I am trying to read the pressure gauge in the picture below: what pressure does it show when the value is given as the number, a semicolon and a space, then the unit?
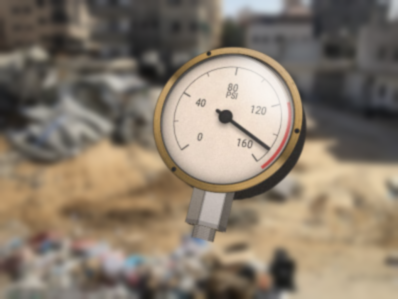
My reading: 150; psi
